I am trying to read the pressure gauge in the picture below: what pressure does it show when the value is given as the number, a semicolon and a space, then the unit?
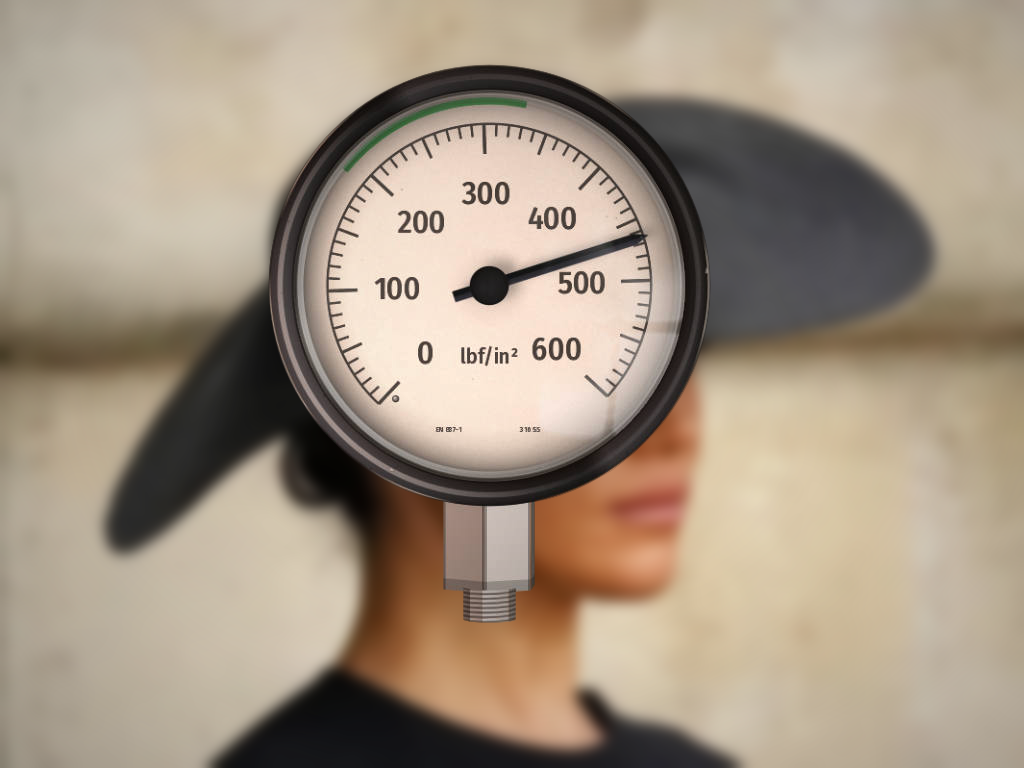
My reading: 465; psi
